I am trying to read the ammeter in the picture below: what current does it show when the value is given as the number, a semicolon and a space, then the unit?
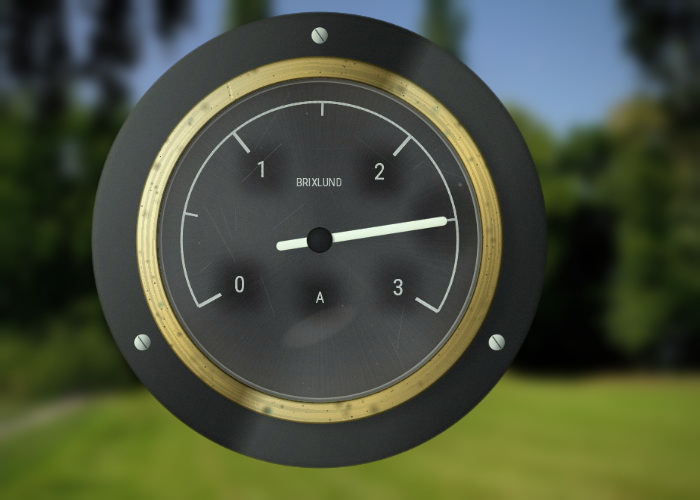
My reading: 2.5; A
